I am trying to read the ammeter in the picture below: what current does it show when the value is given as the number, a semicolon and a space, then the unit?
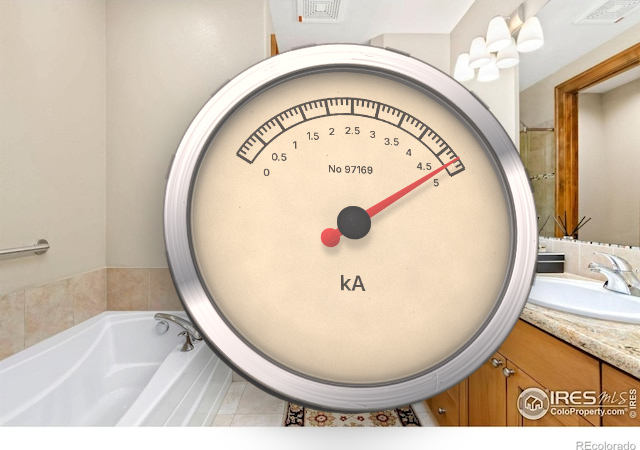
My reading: 4.8; kA
